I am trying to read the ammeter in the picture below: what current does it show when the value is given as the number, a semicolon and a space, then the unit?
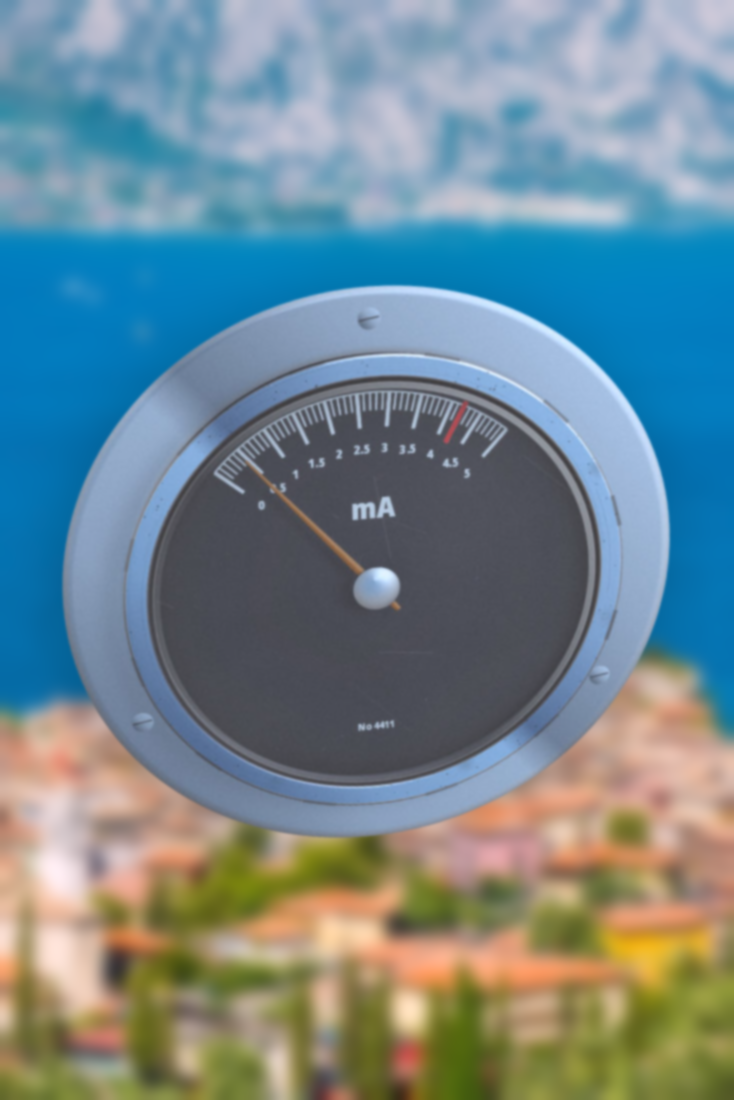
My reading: 0.5; mA
